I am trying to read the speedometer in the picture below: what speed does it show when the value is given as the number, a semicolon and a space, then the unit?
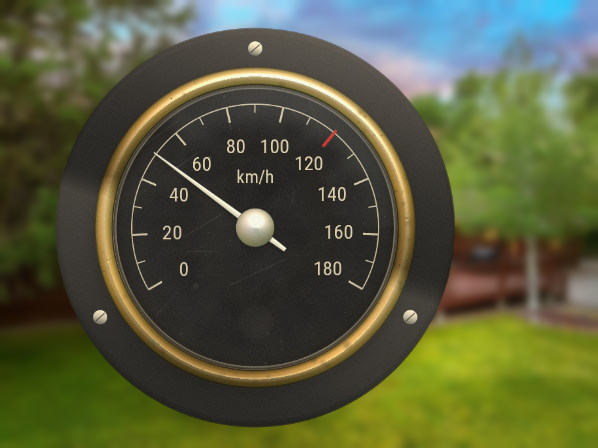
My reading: 50; km/h
